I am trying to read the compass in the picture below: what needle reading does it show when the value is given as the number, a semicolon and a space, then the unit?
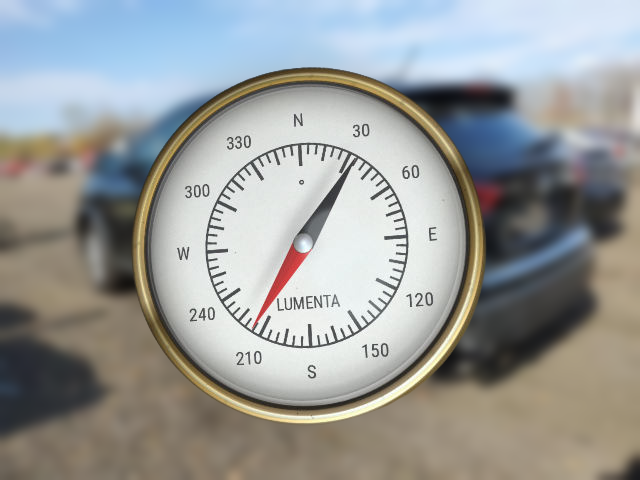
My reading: 215; °
